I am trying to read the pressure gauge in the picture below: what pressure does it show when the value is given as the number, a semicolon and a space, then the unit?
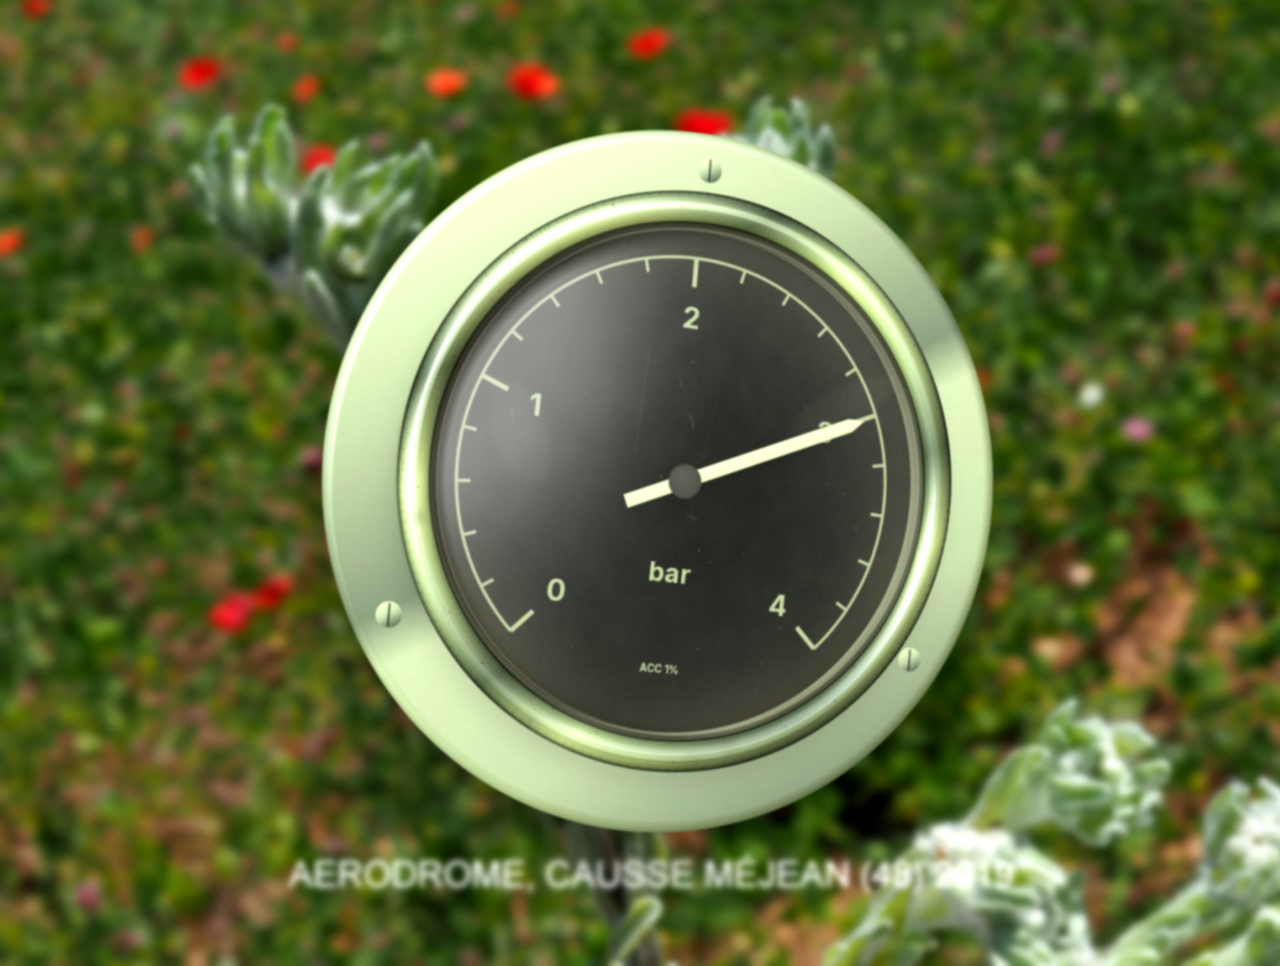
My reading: 3; bar
